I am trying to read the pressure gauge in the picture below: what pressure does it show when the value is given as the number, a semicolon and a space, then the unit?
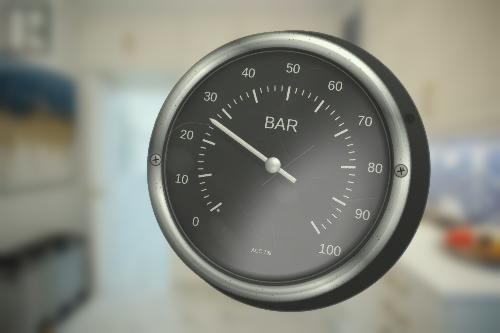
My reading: 26; bar
